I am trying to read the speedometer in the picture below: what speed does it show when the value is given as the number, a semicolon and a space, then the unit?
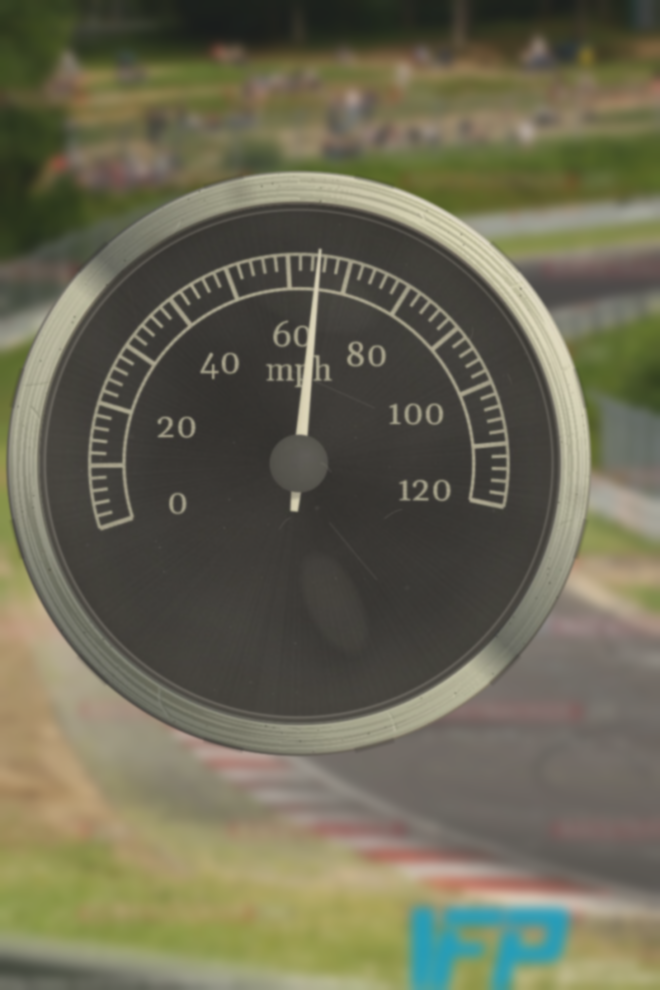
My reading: 65; mph
